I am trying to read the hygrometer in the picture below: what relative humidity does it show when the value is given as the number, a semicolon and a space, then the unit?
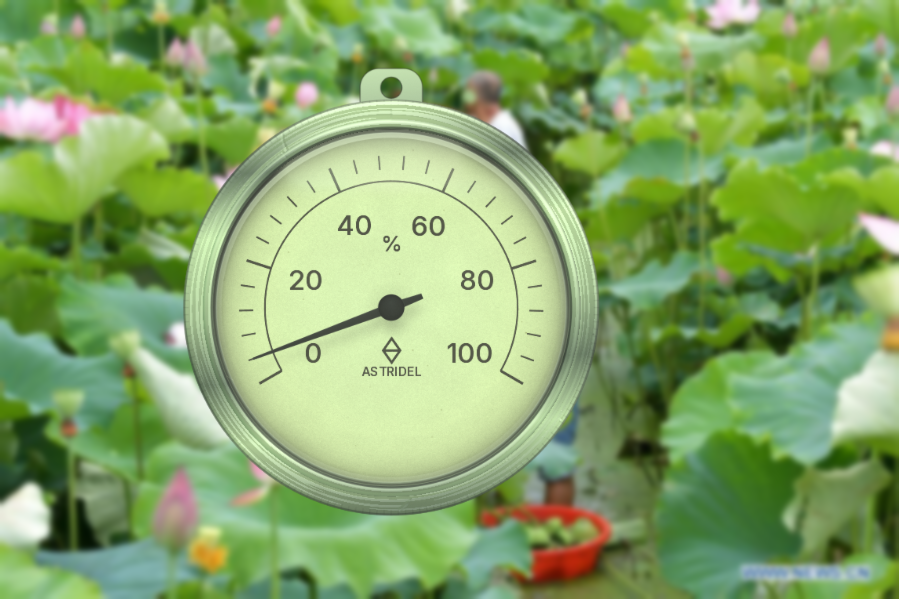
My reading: 4; %
